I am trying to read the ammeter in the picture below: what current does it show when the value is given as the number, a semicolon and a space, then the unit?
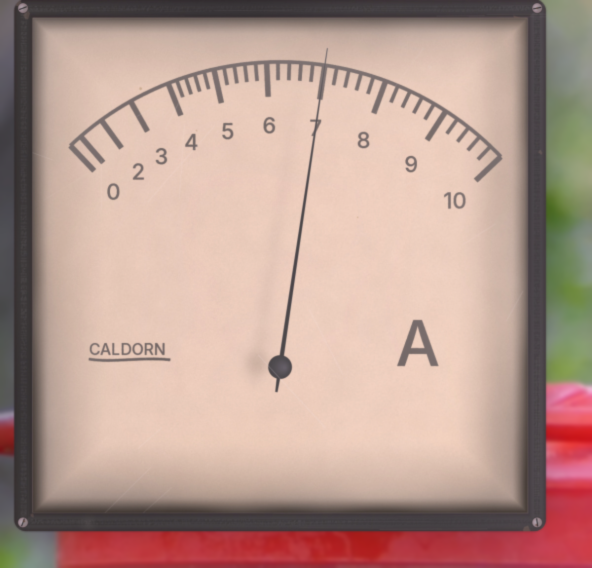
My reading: 7; A
